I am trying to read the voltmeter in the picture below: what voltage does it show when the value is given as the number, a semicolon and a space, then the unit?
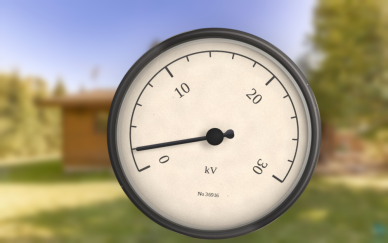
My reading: 2; kV
